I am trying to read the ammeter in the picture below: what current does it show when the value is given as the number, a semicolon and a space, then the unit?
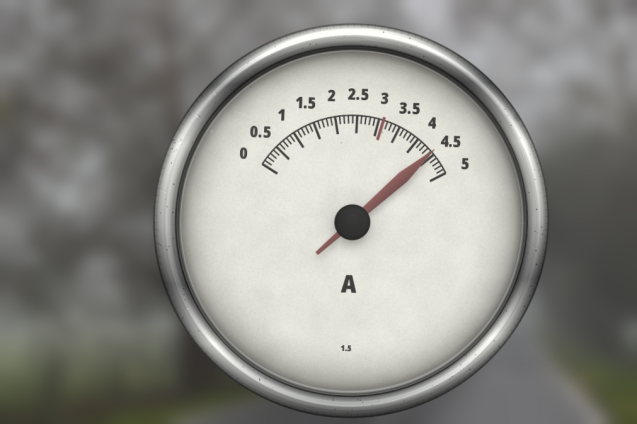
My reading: 4.4; A
